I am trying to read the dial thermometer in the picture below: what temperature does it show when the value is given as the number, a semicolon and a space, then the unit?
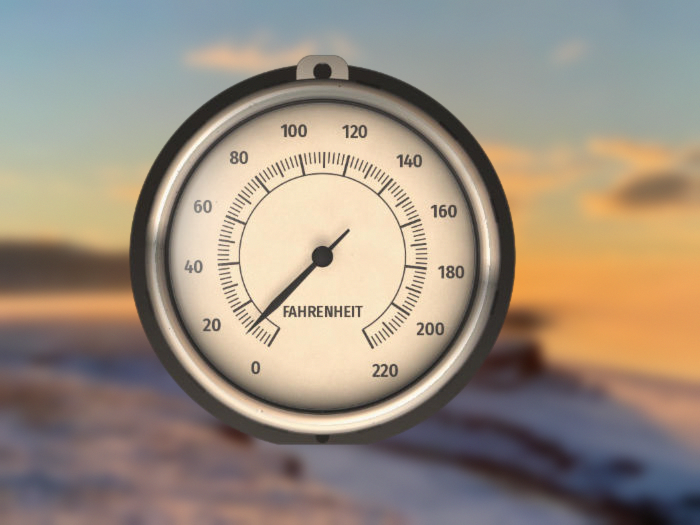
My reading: 10; °F
